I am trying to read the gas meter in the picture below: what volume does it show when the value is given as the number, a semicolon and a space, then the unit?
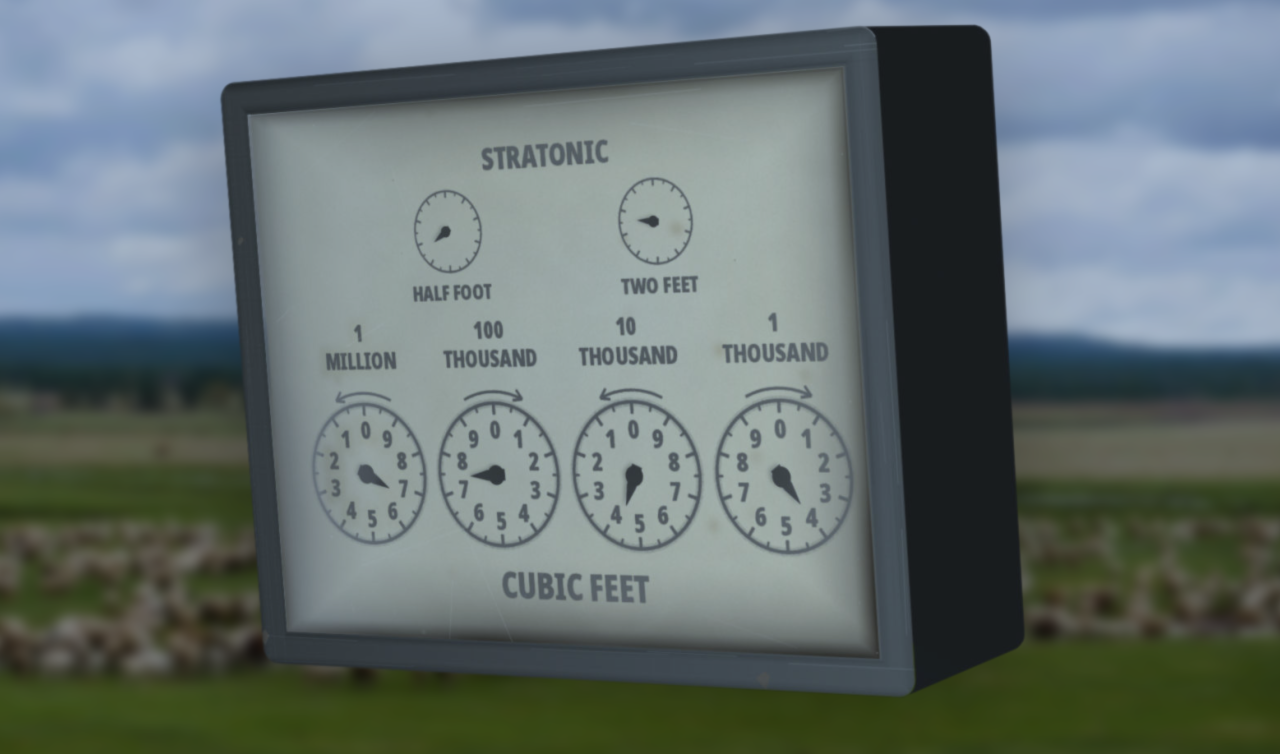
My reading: 674400; ft³
